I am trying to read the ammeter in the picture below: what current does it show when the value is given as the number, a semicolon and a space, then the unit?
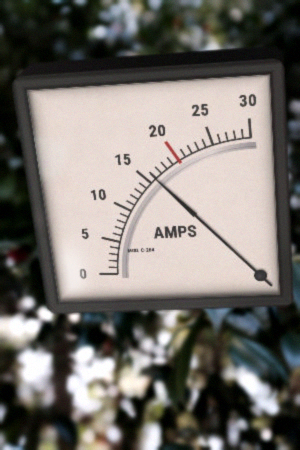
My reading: 16; A
